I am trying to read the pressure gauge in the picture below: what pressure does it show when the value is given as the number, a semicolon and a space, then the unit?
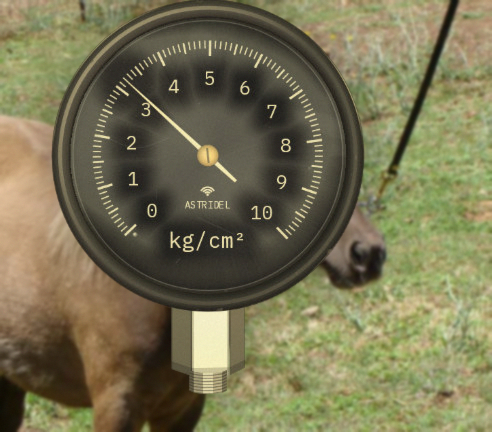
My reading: 3.2; kg/cm²
